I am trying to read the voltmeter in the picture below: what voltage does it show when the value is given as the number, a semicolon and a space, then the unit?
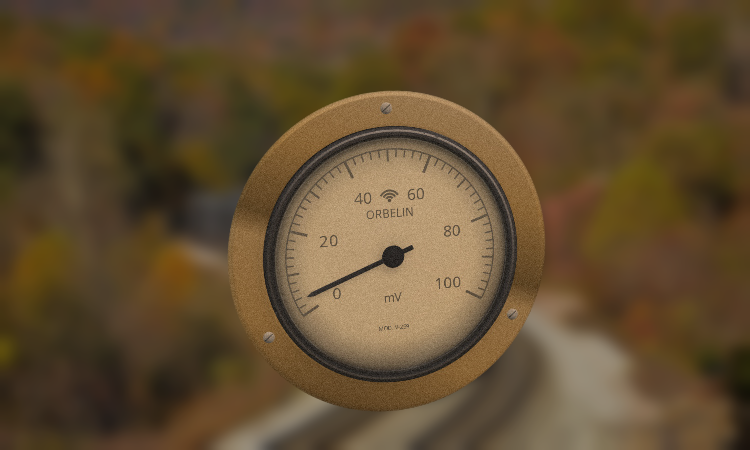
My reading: 4; mV
